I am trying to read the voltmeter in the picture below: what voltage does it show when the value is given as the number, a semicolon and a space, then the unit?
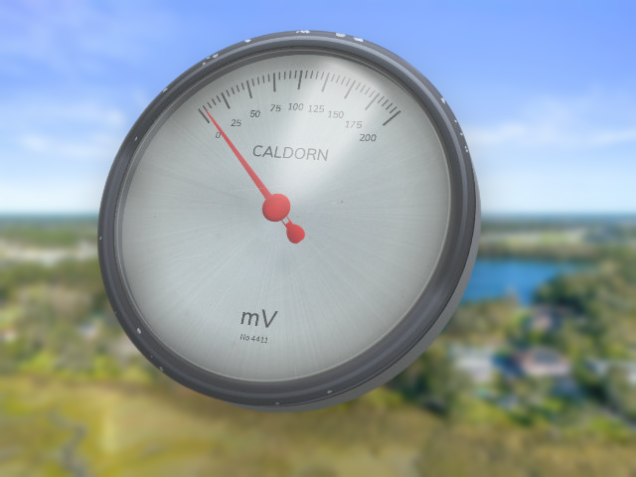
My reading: 5; mV
